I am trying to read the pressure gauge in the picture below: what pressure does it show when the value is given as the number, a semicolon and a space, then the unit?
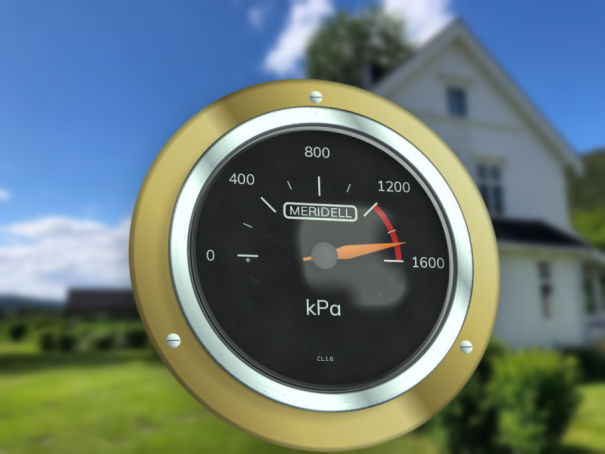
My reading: 1500; kPa
